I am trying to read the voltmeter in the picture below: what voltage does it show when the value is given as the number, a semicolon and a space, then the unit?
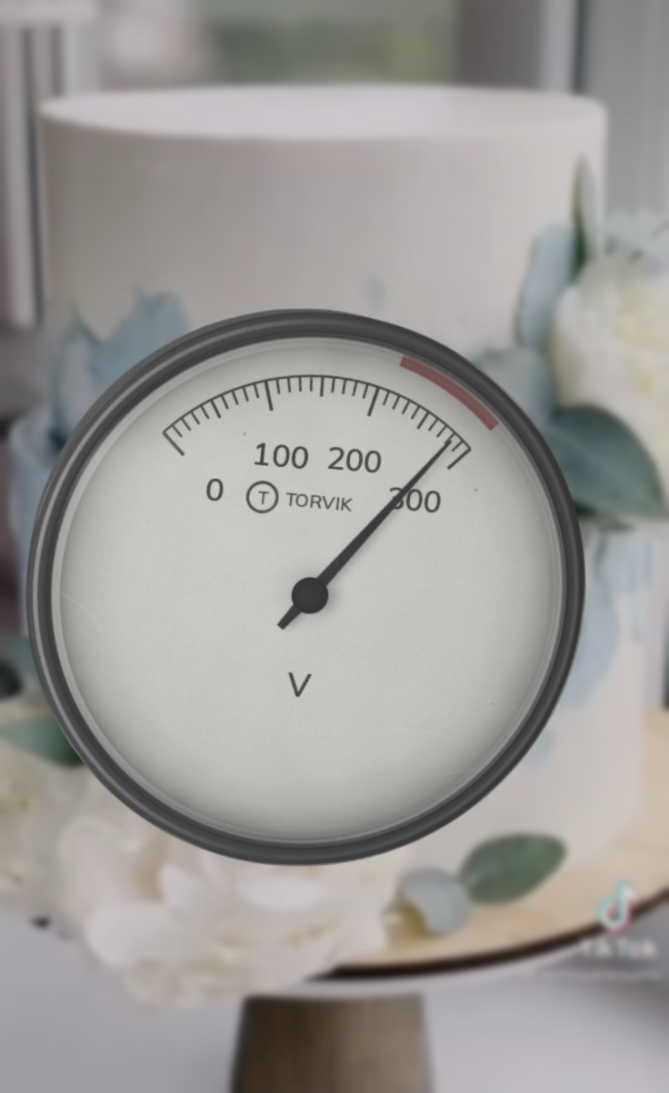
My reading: 280; V
